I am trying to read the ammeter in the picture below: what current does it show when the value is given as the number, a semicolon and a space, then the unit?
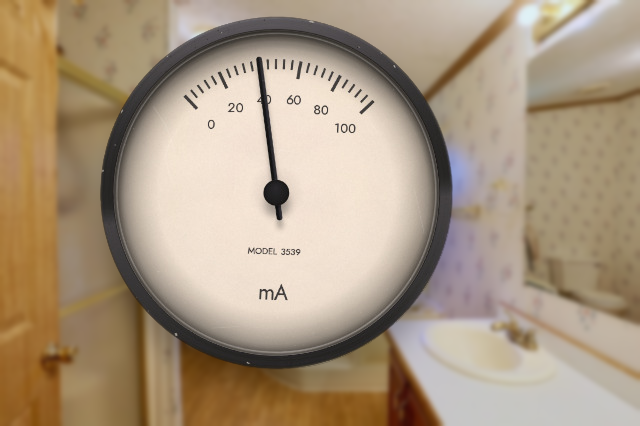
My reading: 40; mA
